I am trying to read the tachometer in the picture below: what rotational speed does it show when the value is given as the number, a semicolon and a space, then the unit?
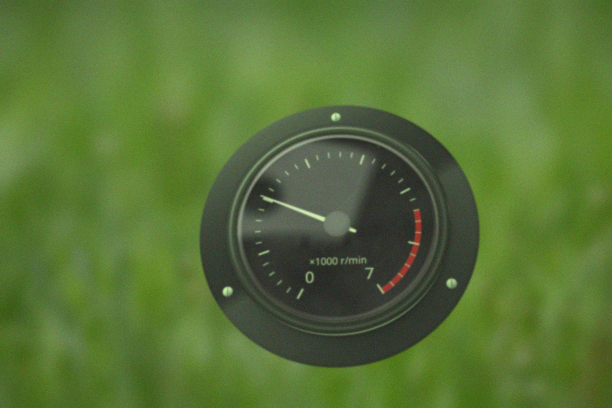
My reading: 2000; rpm
